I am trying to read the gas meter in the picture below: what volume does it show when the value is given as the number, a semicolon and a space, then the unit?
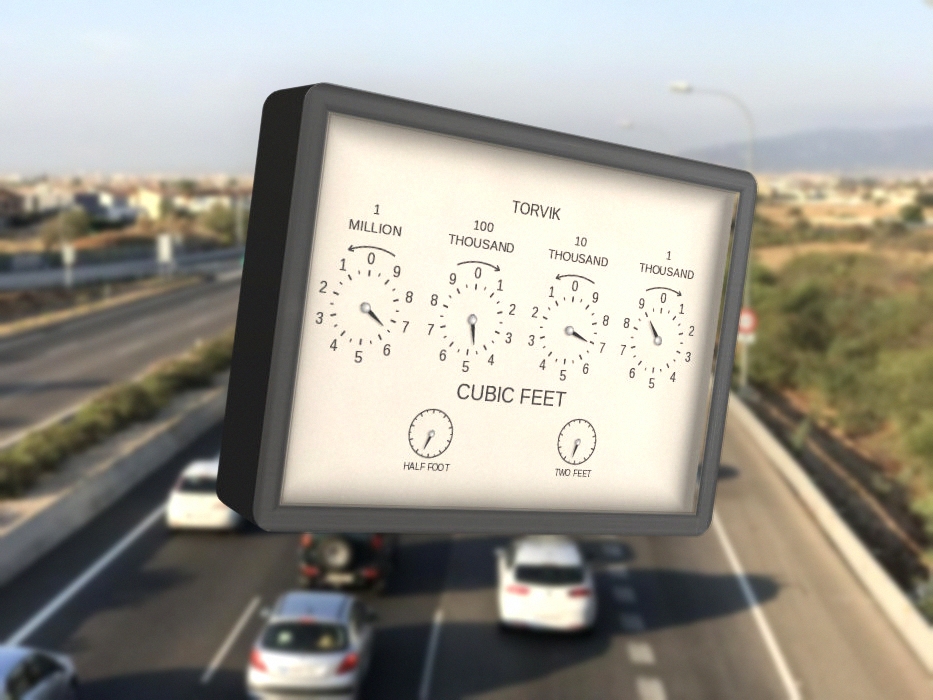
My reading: 646900; ft³
